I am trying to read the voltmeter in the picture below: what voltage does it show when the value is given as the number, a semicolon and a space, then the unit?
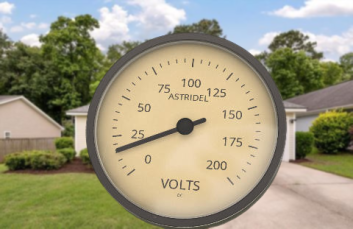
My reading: 15; V
